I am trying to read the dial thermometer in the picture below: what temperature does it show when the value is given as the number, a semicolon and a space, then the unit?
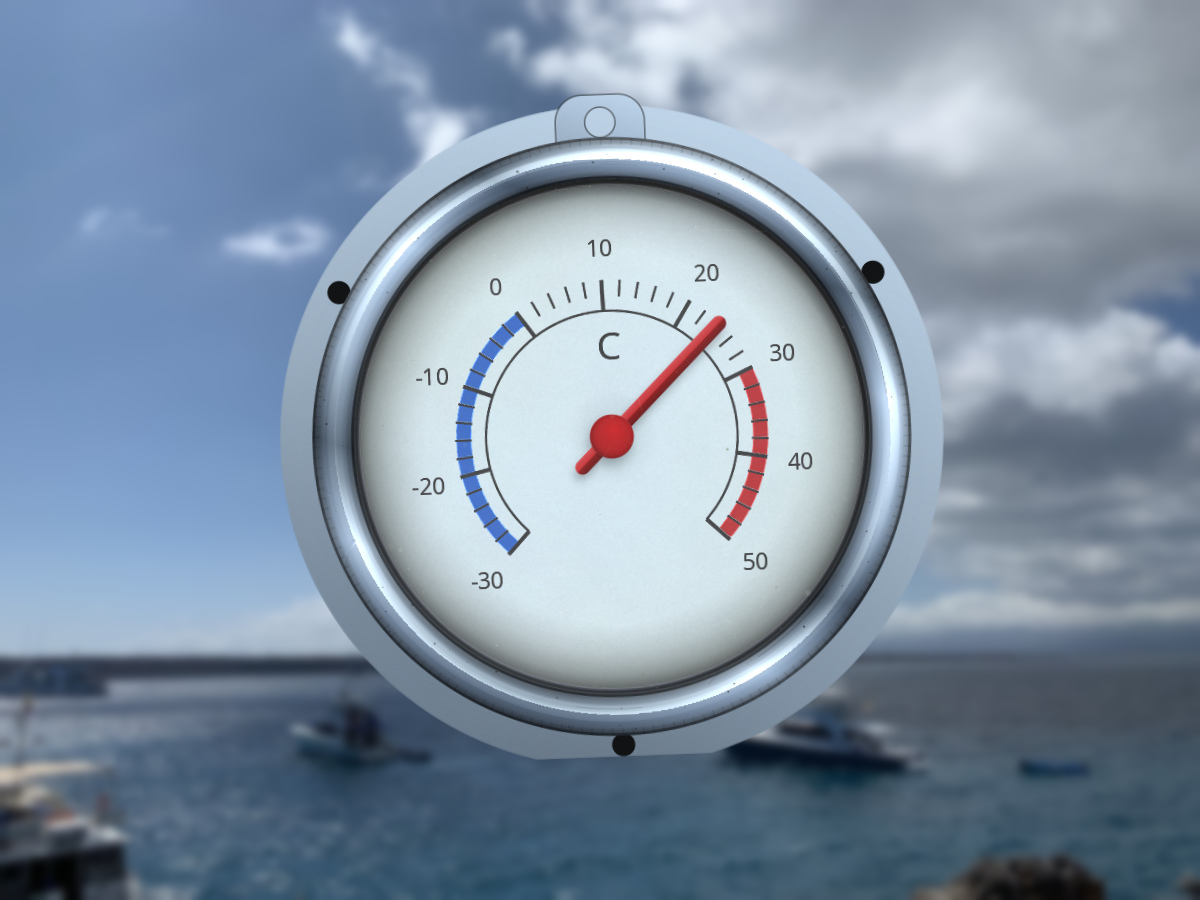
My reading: 24; °C
